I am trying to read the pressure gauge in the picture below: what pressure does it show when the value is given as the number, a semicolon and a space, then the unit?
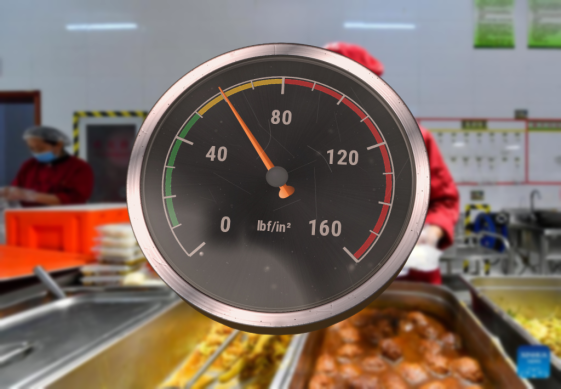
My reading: 60; psi
